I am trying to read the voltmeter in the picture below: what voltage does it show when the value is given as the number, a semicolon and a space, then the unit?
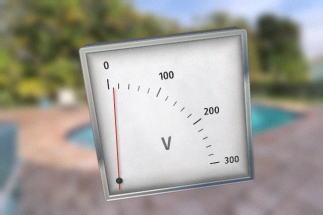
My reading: 10; V
